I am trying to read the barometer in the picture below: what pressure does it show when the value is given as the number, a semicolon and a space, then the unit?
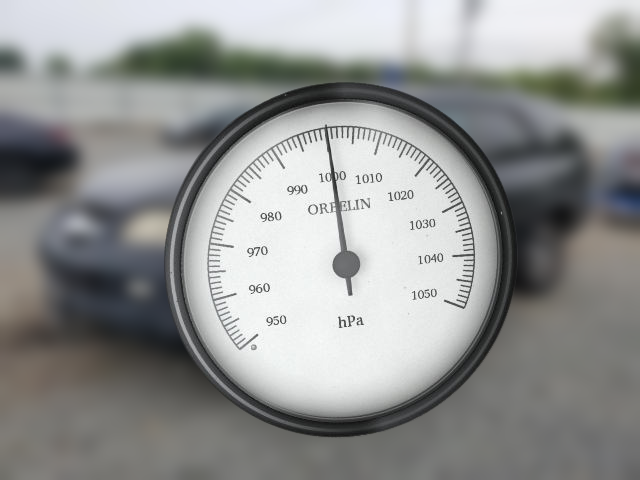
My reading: 1000; hPa
